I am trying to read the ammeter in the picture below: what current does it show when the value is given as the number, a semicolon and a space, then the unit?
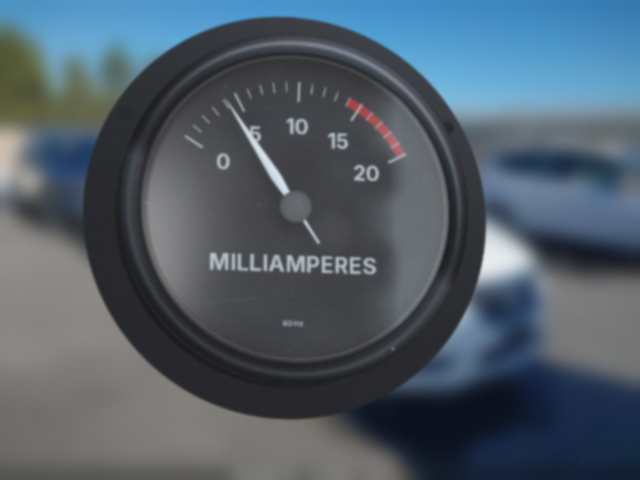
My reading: 4; mA
